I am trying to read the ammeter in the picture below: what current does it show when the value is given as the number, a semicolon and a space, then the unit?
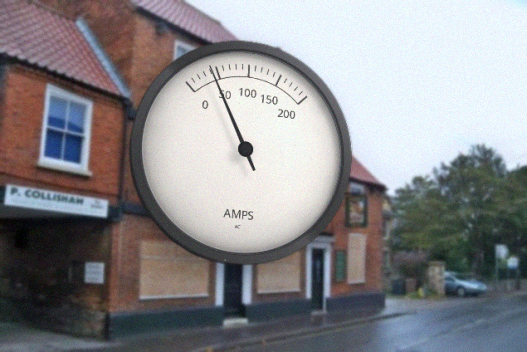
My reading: 40; A
